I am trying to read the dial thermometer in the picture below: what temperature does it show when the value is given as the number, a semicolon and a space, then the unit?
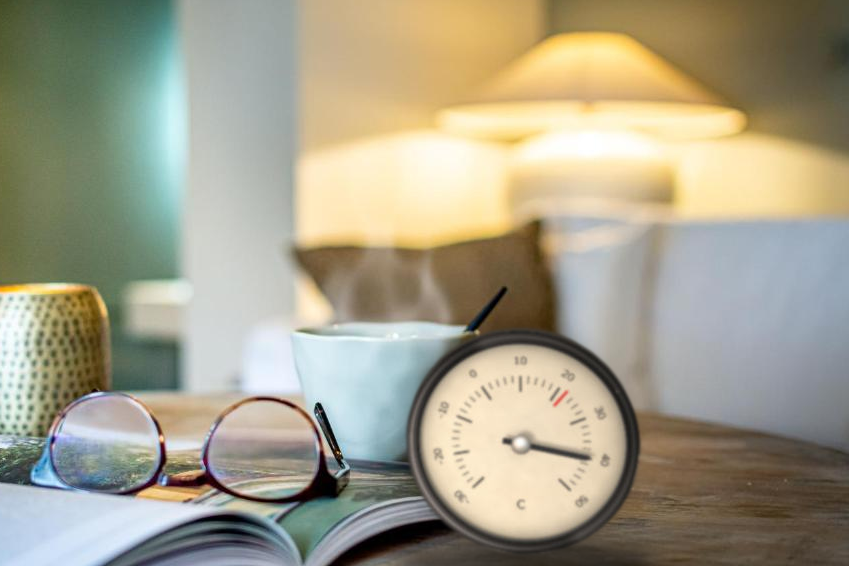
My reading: 40; °C
